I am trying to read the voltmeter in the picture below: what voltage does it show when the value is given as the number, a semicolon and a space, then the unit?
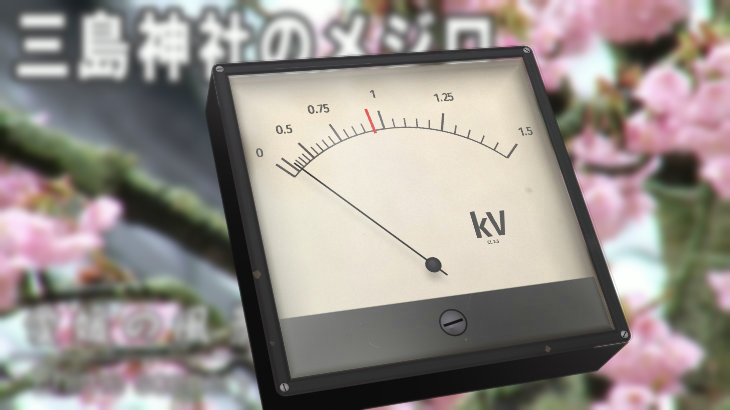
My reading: 0.25; kV
